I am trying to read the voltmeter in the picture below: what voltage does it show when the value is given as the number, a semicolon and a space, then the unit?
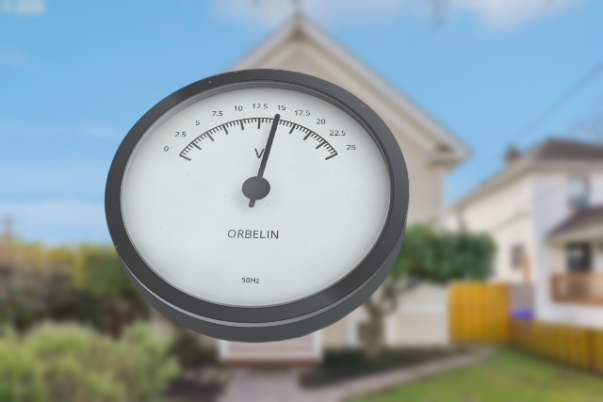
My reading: 15; V
